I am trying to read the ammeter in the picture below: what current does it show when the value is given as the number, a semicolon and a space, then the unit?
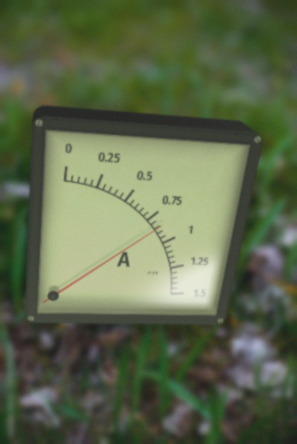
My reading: 0.85; A
